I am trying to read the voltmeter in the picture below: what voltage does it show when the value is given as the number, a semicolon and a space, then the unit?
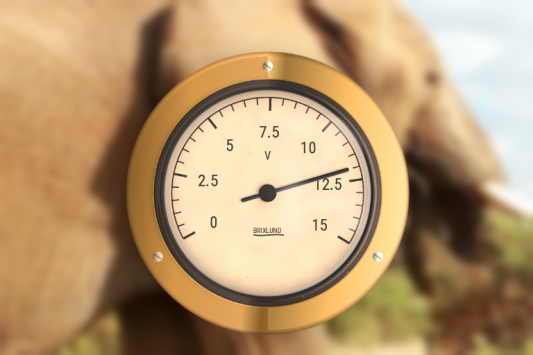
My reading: 12; V
